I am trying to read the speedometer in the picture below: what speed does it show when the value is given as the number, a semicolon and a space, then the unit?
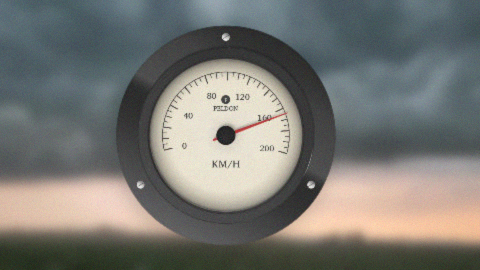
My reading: 165; km/h
